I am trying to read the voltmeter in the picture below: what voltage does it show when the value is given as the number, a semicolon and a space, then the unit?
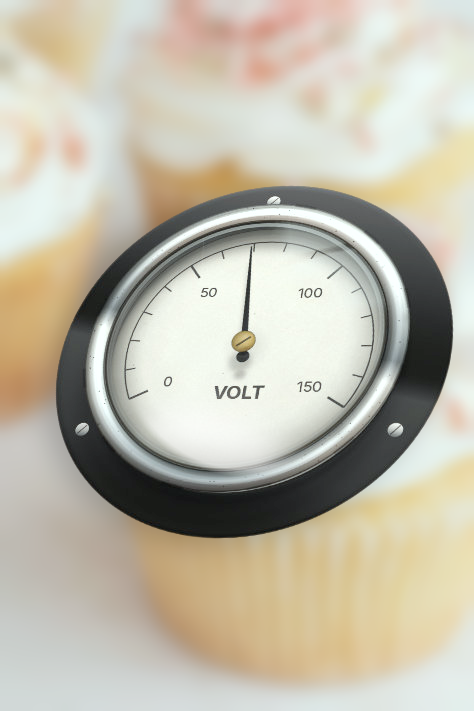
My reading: 70; V
